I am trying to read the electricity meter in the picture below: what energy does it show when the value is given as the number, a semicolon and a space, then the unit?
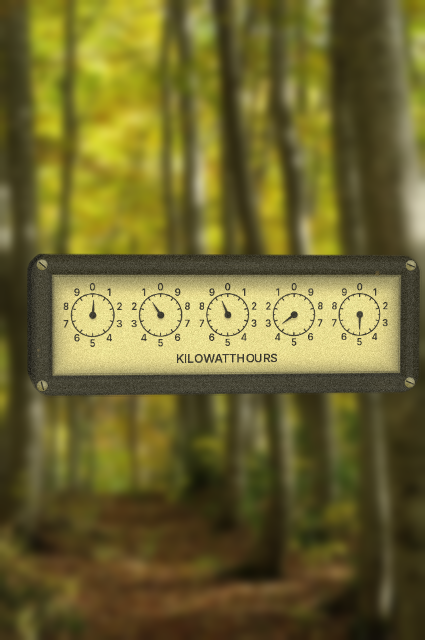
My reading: 935; kWh
